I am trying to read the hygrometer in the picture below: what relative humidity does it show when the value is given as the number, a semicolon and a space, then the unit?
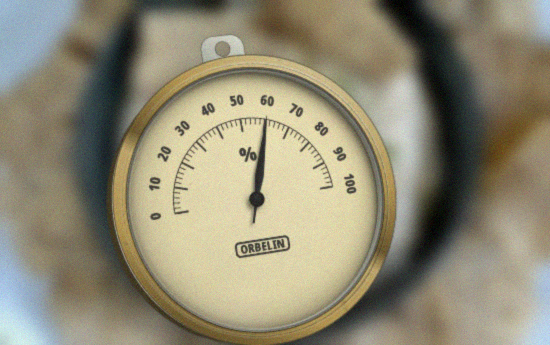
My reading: 60; %
